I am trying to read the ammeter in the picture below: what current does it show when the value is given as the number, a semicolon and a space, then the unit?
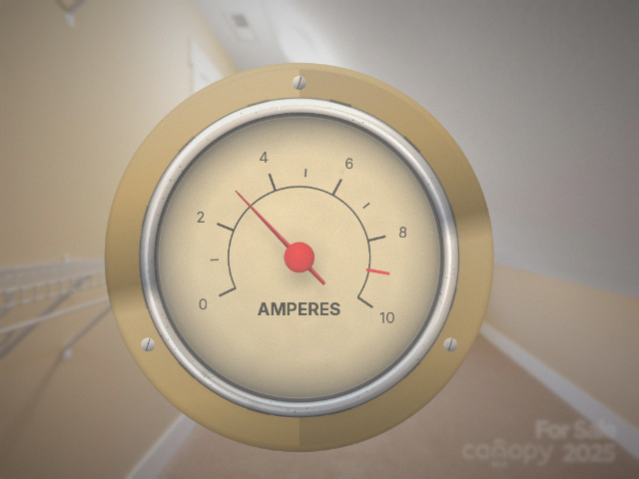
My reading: 3; A
